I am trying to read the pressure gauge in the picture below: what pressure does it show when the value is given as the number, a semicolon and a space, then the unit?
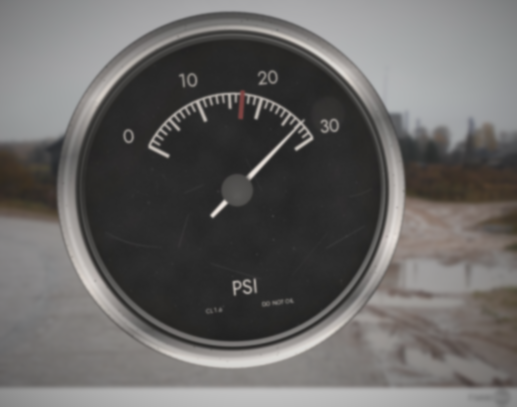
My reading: 27; psi
